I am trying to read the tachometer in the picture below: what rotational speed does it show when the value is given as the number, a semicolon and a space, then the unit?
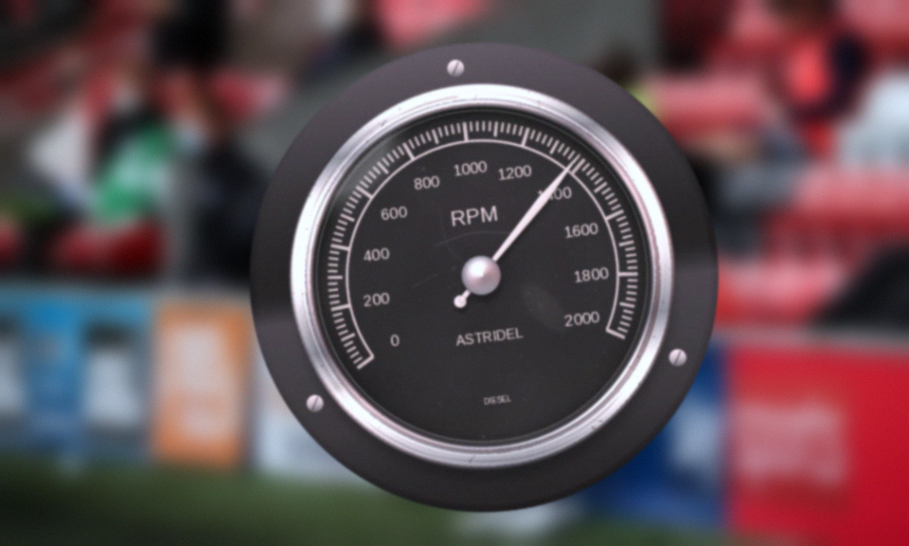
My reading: 1380; rpm
